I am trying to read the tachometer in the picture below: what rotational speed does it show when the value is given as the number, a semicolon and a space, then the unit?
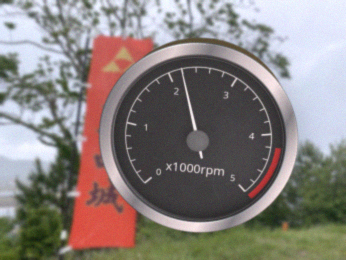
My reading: 2200; rpm
